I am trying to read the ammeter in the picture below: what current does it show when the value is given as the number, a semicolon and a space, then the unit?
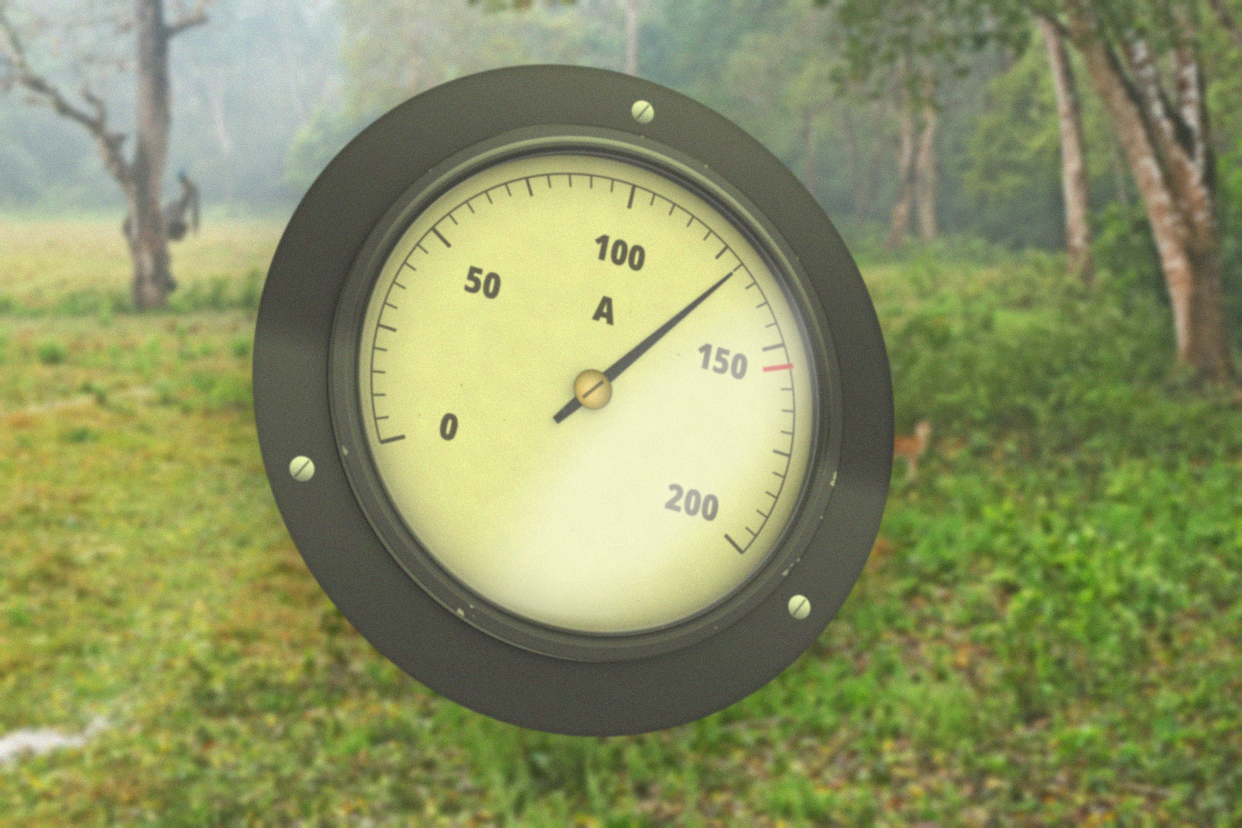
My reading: 130; A
